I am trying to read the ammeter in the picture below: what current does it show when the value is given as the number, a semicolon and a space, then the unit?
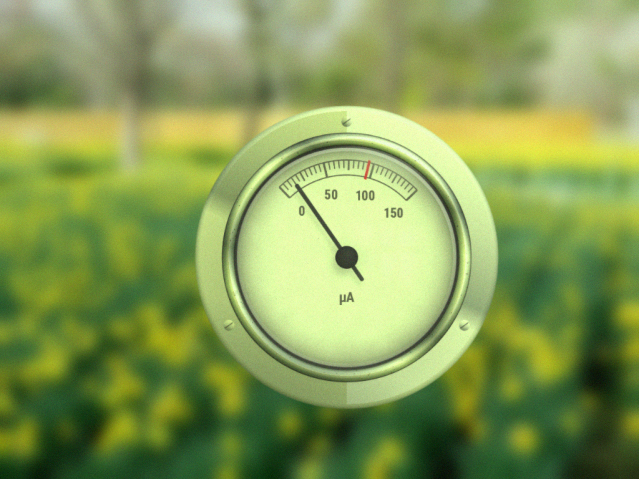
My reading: 15; µA
